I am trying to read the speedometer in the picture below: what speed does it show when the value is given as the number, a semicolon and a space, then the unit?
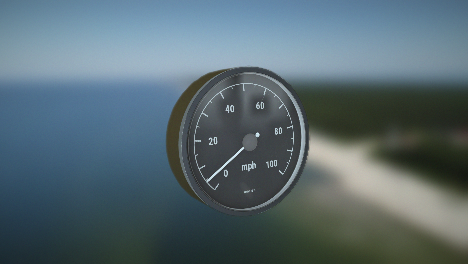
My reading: 5; mph
